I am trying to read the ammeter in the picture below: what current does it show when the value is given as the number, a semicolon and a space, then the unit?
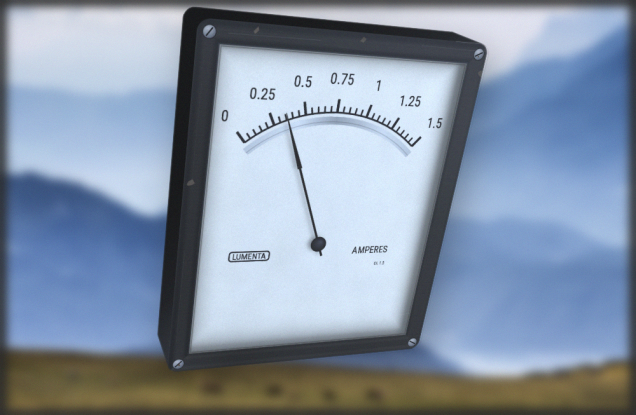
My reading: 0.35; A
